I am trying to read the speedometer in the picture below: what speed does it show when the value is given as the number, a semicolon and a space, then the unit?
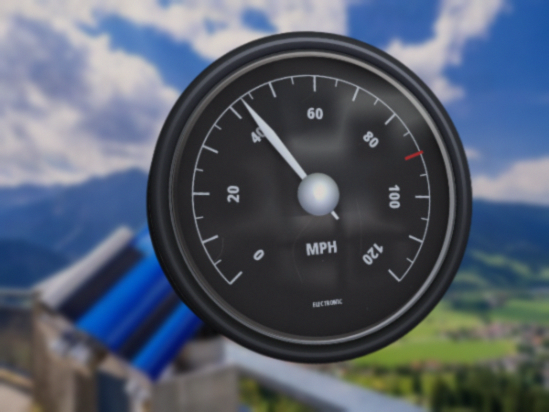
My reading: 42.5; mph
